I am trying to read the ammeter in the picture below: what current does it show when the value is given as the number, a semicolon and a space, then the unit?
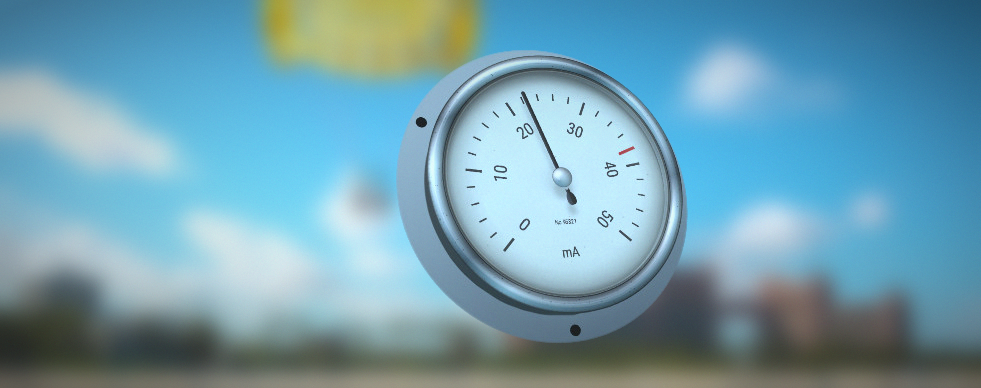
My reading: 22; mA
